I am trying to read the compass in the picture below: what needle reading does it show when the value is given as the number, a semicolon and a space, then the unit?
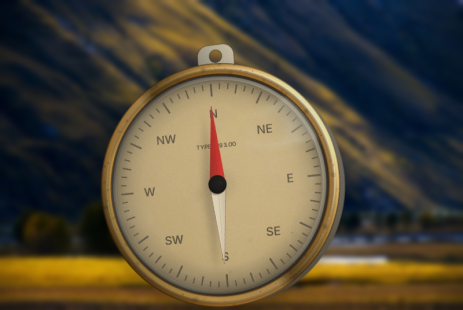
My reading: 0; °
